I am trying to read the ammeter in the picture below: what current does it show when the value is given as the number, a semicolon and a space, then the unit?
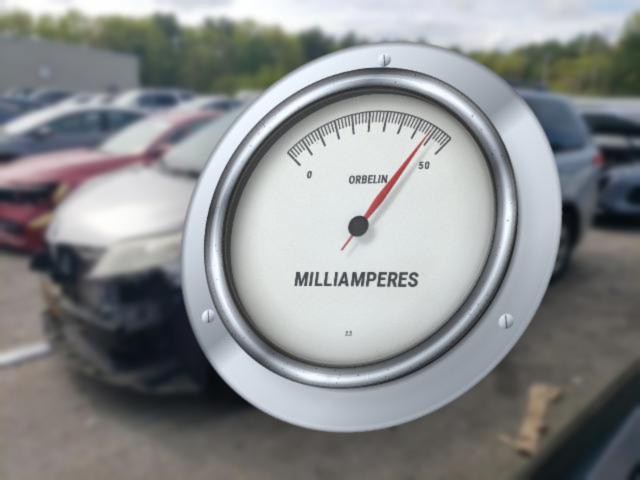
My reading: 45; mA
